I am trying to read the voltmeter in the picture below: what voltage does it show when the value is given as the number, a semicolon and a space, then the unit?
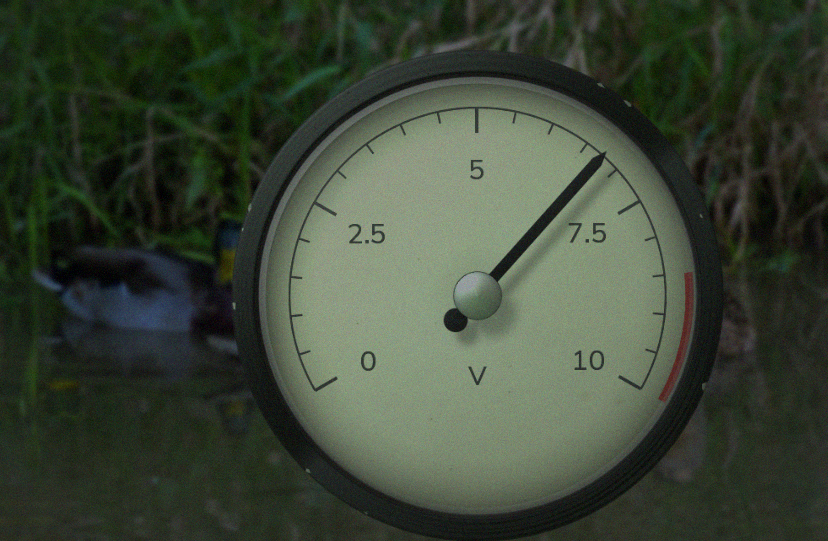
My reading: 6.75; V
